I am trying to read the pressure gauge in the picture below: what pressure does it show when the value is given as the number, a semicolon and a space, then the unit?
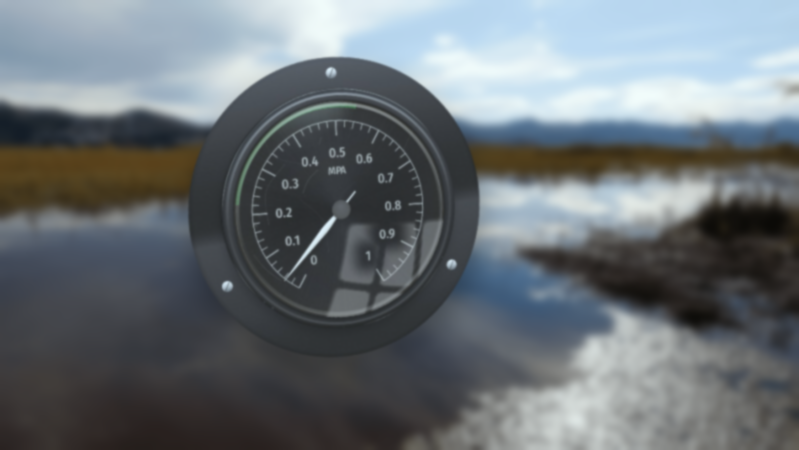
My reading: 0.04; MPa
